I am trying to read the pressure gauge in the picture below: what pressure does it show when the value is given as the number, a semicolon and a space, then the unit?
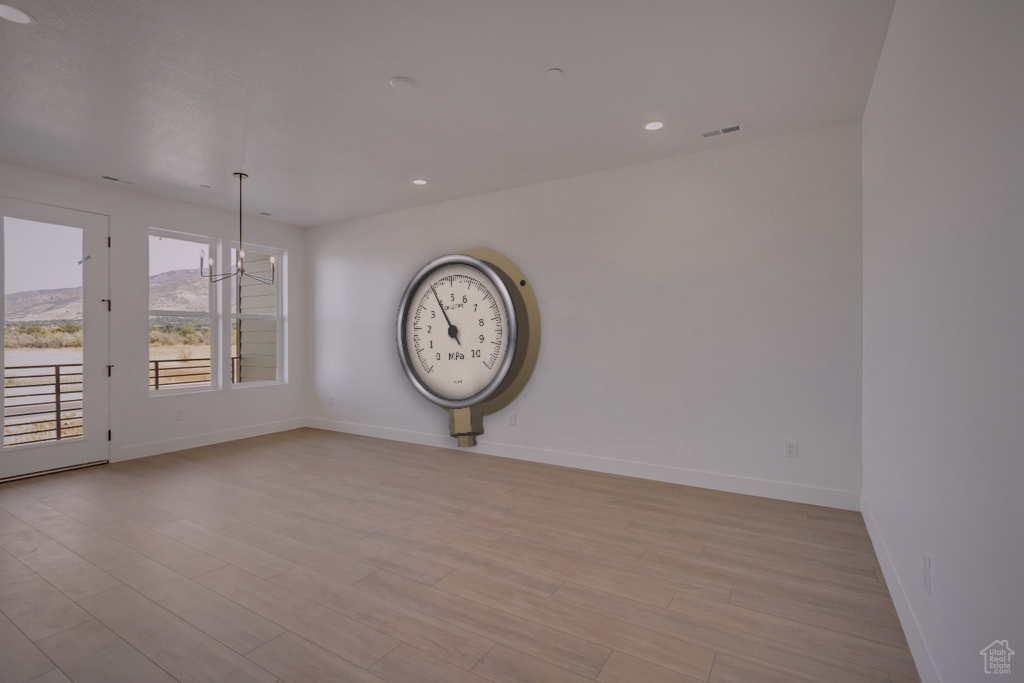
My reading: 4; MPa
